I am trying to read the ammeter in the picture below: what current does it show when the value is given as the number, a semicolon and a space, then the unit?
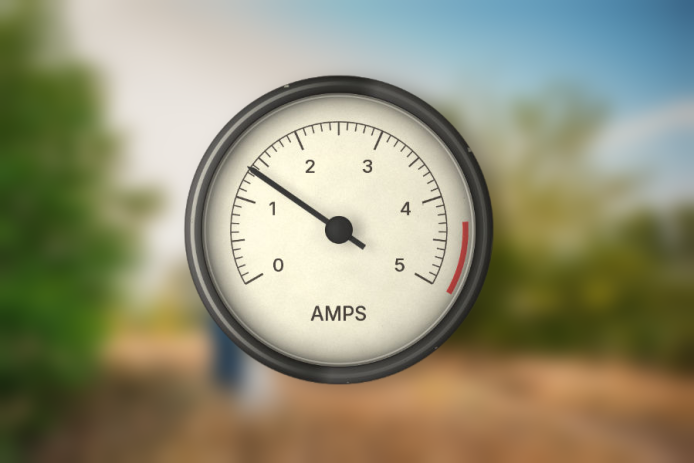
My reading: 1.35; A
